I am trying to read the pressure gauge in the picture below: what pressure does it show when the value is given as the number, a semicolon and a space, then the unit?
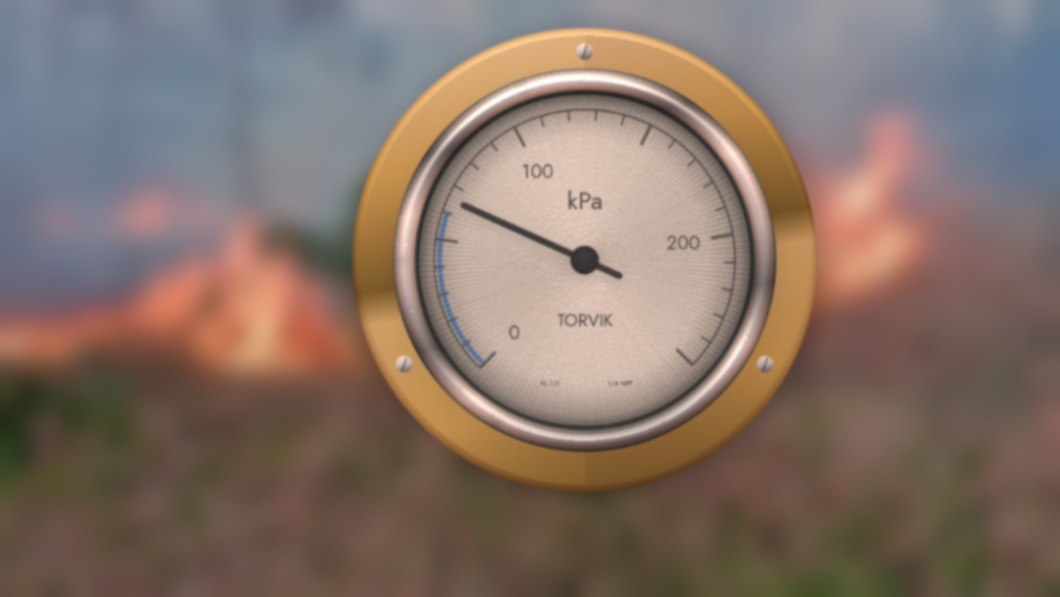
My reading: 65; kPa
